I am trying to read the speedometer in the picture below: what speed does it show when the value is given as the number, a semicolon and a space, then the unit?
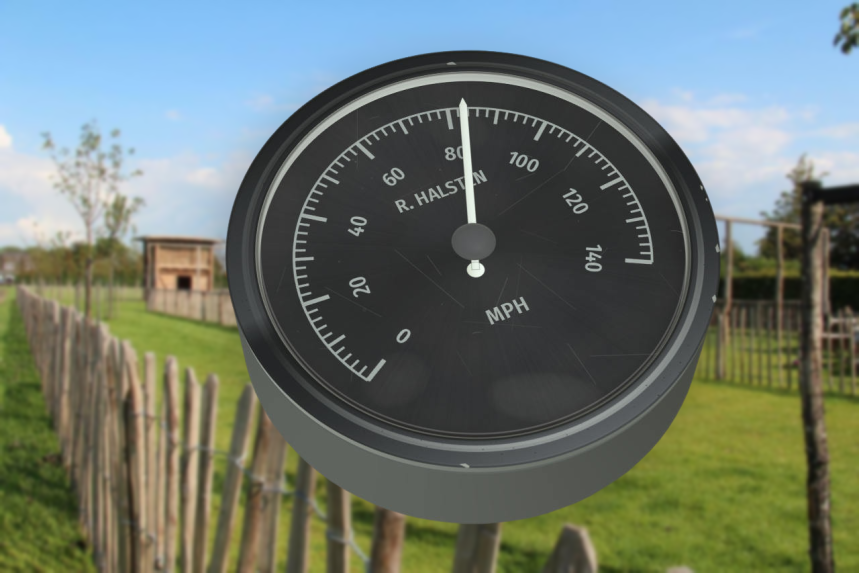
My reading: 83; mph
